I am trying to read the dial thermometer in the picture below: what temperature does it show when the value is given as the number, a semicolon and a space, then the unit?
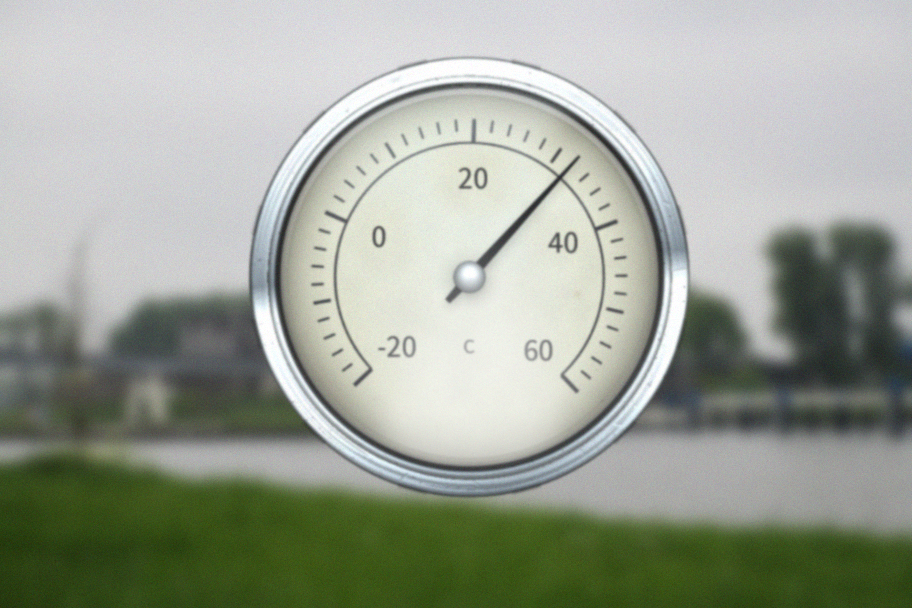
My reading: 32; °C
